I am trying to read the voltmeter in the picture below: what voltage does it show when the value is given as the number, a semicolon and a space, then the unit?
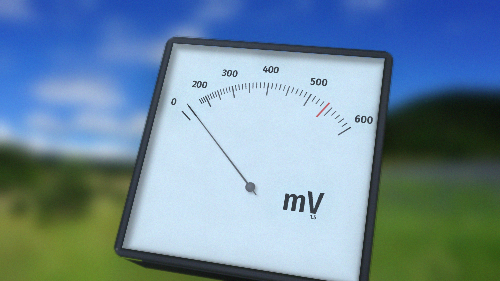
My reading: 100; mV
